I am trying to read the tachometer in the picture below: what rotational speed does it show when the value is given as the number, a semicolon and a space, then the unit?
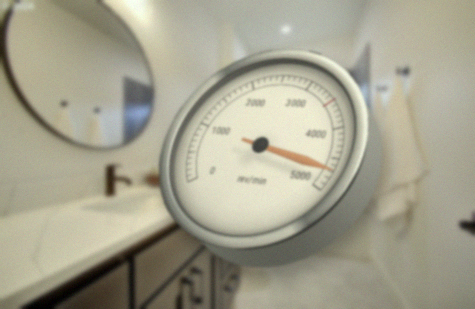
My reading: 4700; rpm
